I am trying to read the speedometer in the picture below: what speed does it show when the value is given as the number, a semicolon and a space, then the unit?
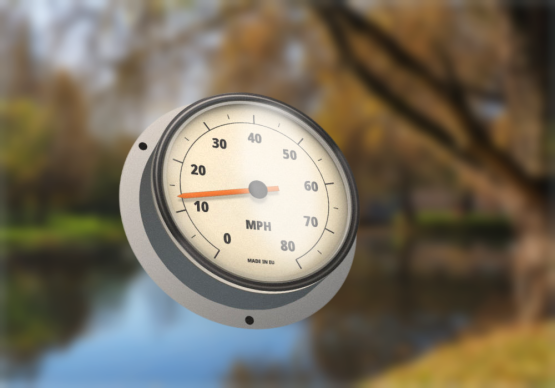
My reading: 12.5; mph
